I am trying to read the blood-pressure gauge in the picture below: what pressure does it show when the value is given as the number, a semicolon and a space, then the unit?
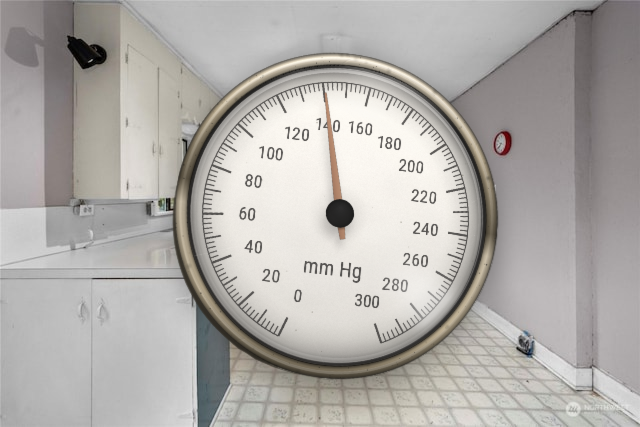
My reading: 140; mmHg
